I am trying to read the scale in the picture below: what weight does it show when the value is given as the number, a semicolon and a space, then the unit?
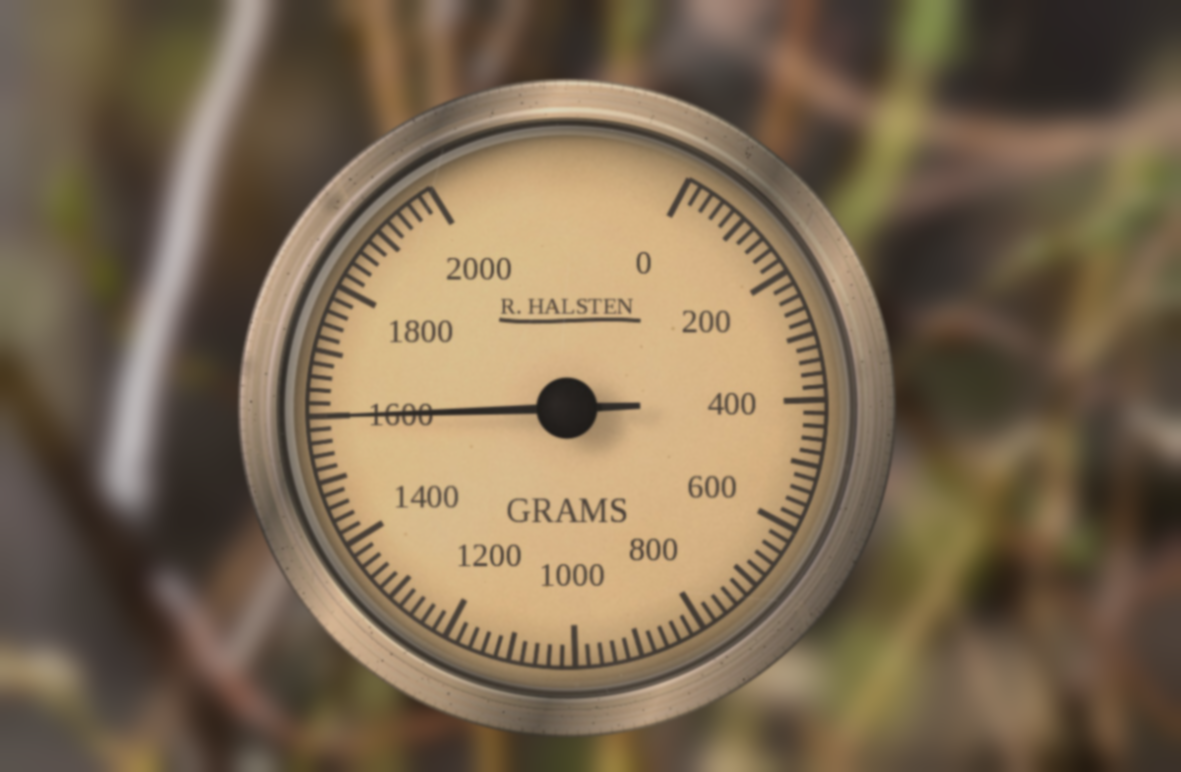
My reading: 1600; g
